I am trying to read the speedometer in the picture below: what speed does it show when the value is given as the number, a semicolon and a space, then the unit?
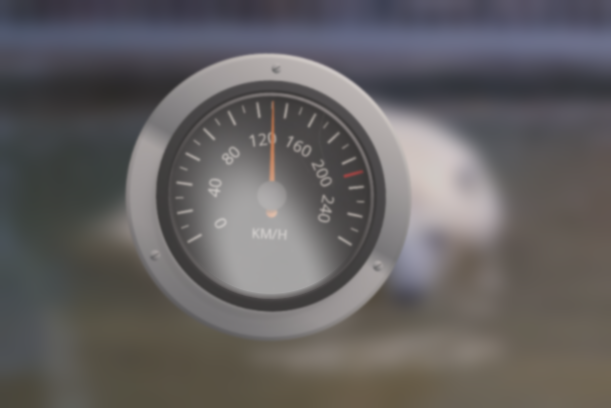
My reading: 130; km/h
